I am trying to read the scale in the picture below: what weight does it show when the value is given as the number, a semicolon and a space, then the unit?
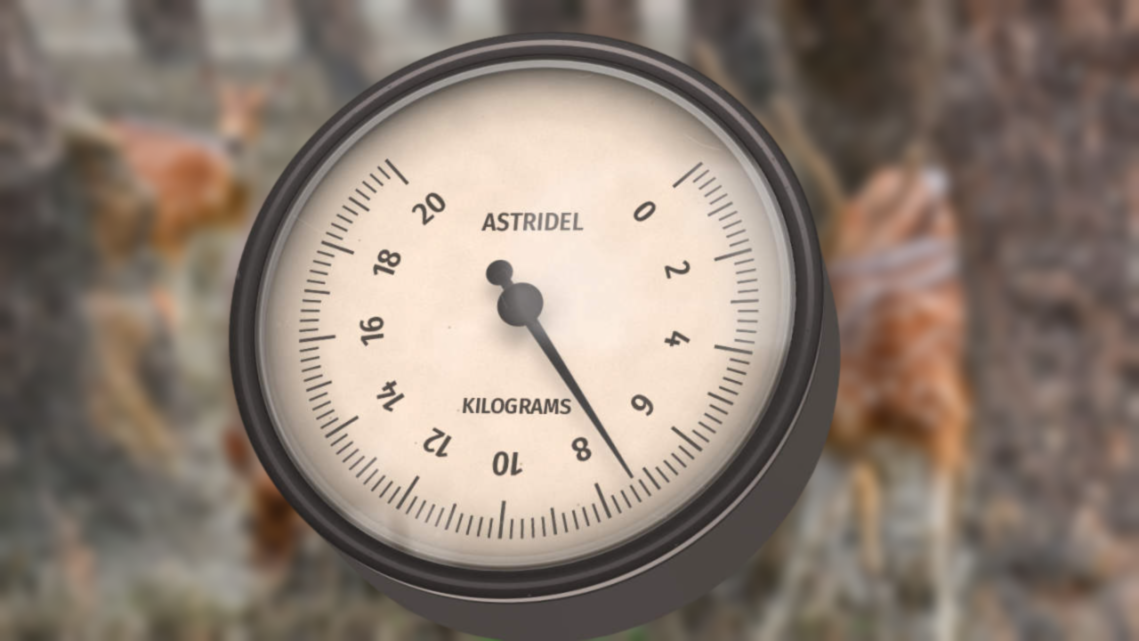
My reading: 7.3; kg
